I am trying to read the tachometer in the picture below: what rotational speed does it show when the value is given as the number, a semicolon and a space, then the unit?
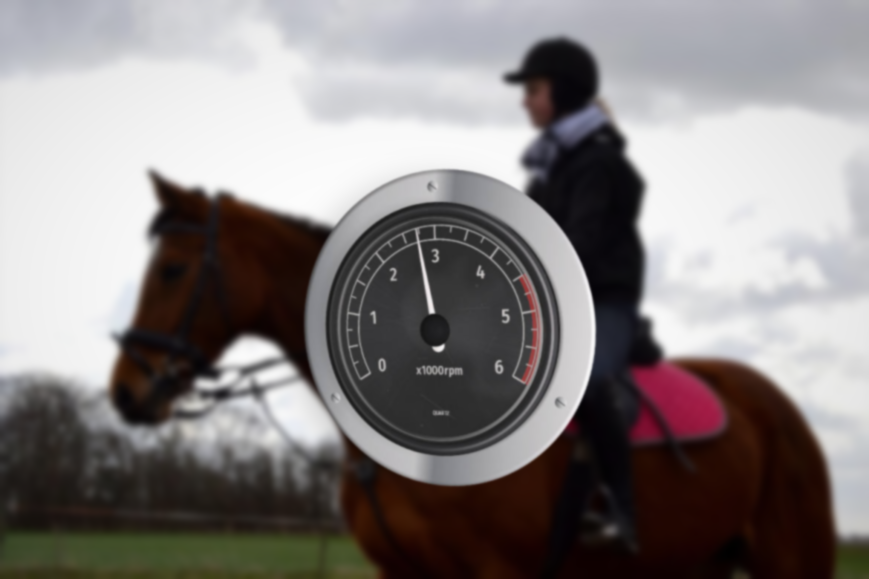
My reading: 2750; rpm
